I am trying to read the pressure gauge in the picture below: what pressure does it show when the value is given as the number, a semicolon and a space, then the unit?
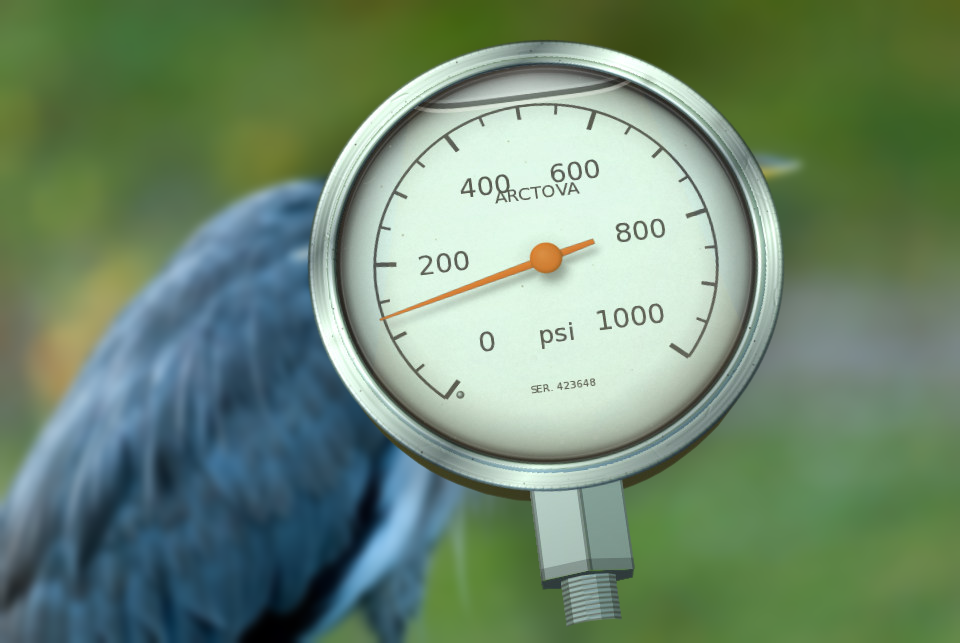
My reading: 125; psi
